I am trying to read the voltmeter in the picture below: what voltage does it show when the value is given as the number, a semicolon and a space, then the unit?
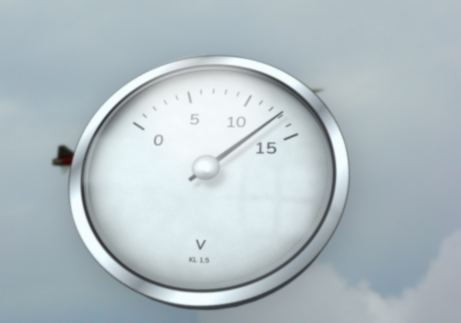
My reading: 13; V
